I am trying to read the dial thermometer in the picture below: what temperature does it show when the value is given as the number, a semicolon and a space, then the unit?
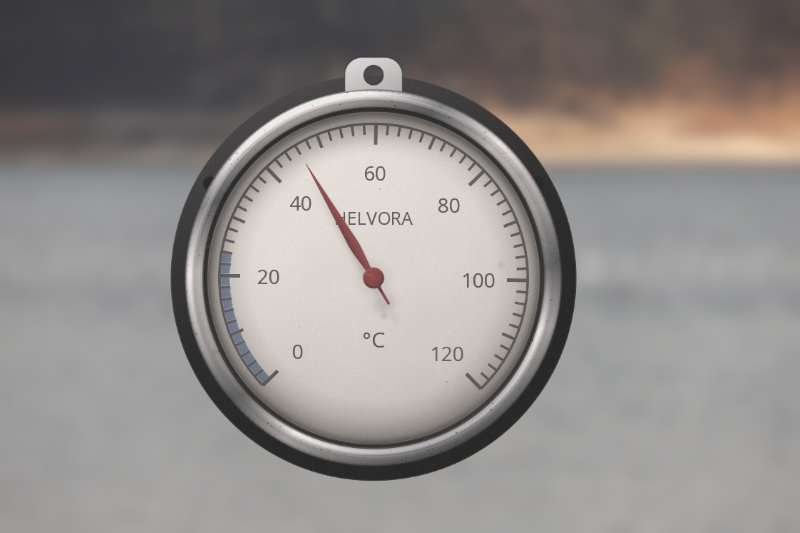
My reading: 46; °C
